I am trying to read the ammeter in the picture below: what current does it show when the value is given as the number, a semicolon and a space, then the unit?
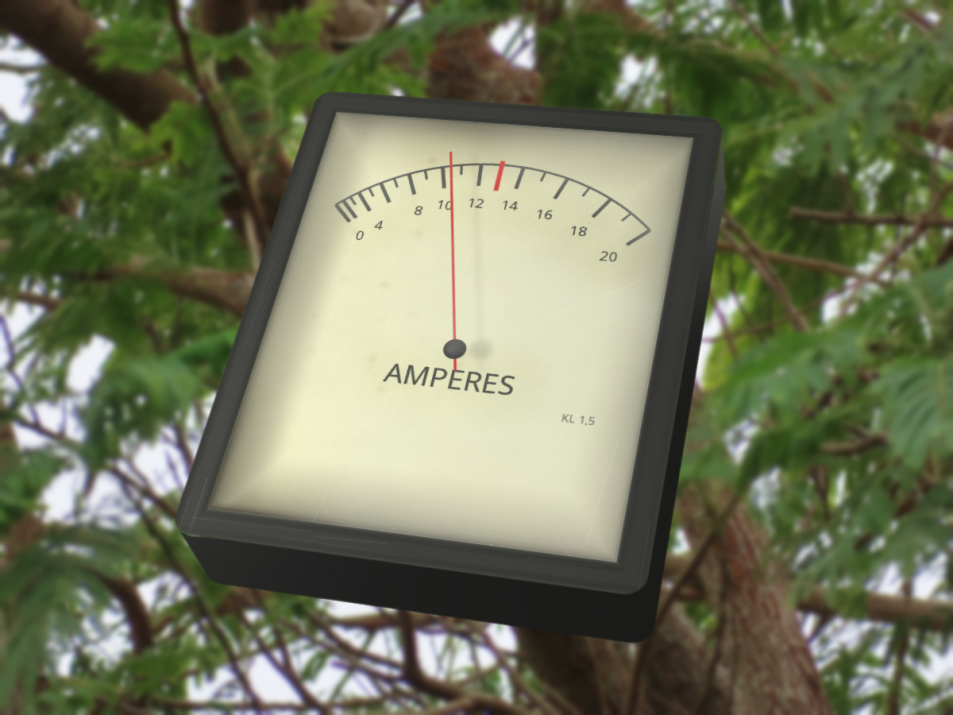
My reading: 10.5; A
